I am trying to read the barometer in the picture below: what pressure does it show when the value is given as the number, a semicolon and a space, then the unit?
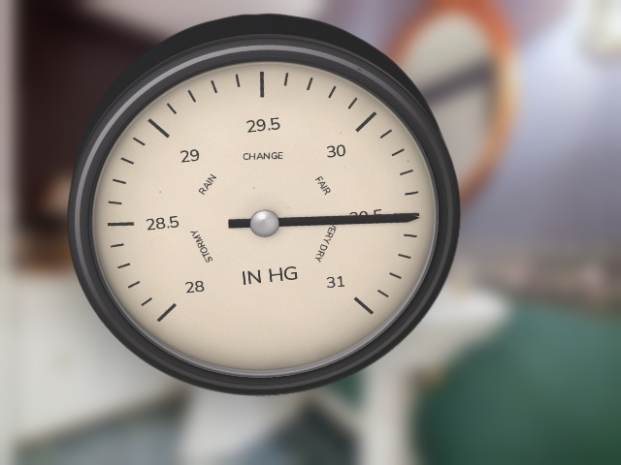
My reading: 30.5; inHg
